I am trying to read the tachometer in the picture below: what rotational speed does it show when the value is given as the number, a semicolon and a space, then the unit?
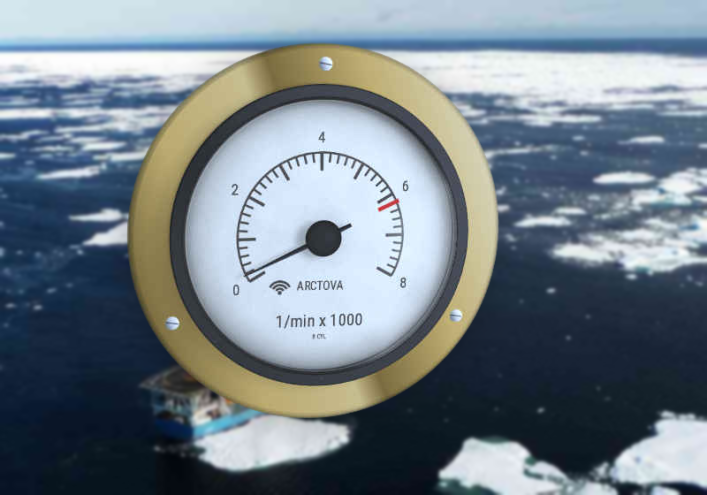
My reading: 200; rpm
